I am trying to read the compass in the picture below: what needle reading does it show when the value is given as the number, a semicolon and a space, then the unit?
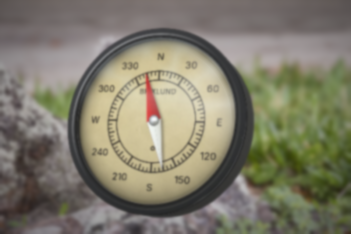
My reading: 345; °
